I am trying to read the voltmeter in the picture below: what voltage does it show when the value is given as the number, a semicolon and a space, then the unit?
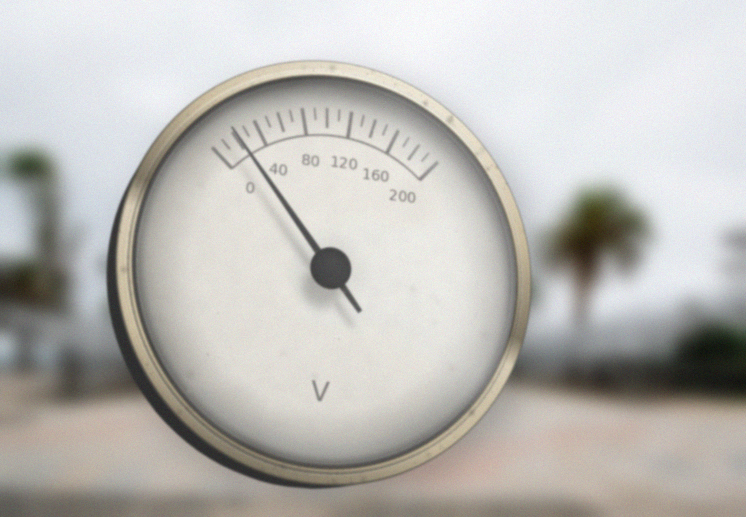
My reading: 20; V
